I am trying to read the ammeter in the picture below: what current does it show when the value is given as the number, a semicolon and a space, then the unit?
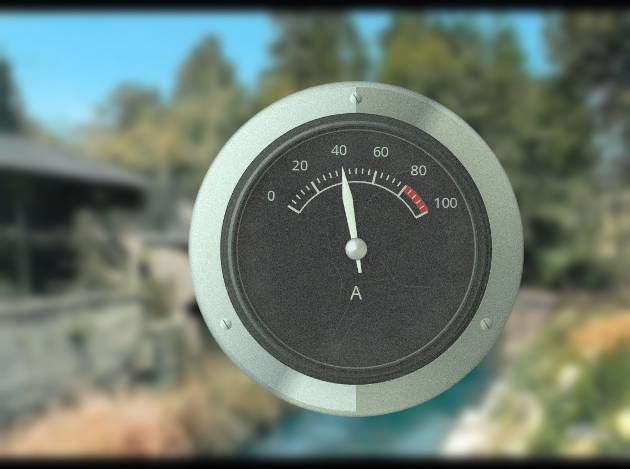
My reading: 40; A
